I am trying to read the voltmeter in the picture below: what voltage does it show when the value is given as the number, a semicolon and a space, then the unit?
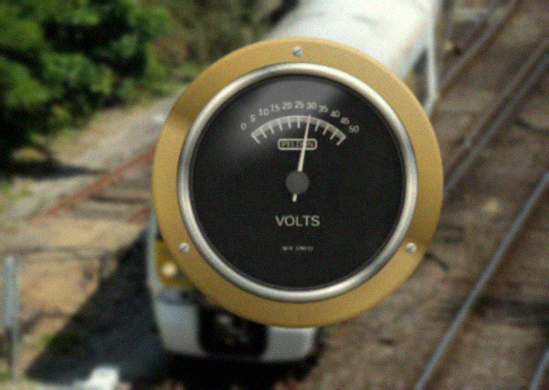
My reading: 30; V
